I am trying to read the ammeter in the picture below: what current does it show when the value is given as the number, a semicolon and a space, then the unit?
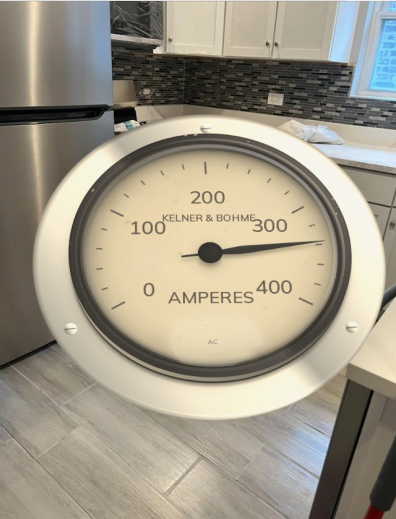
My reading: 340; A
